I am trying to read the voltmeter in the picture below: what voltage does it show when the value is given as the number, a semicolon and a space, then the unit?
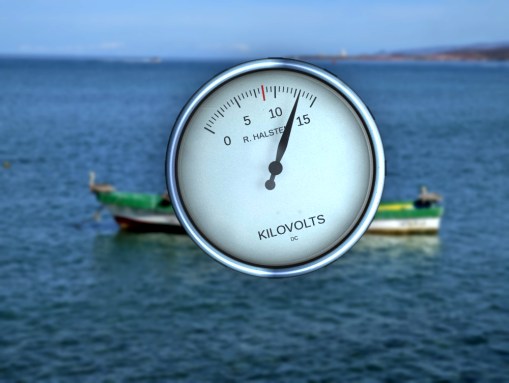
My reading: 13; kV
